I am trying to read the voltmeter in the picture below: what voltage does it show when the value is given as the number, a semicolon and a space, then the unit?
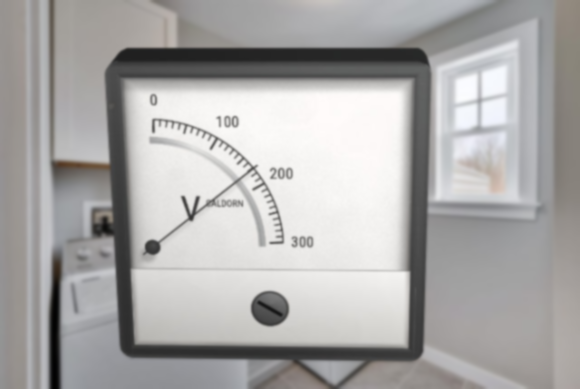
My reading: 170; V
